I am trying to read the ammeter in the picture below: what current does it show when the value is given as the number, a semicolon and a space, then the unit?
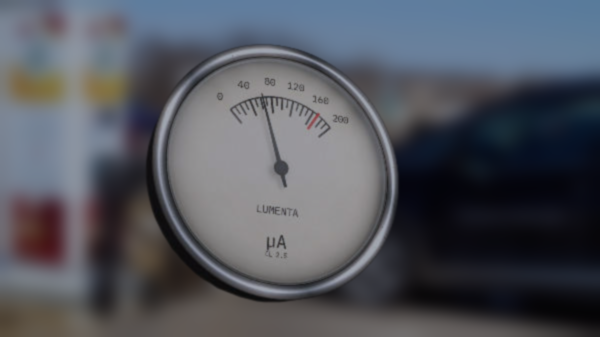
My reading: 60; µA
